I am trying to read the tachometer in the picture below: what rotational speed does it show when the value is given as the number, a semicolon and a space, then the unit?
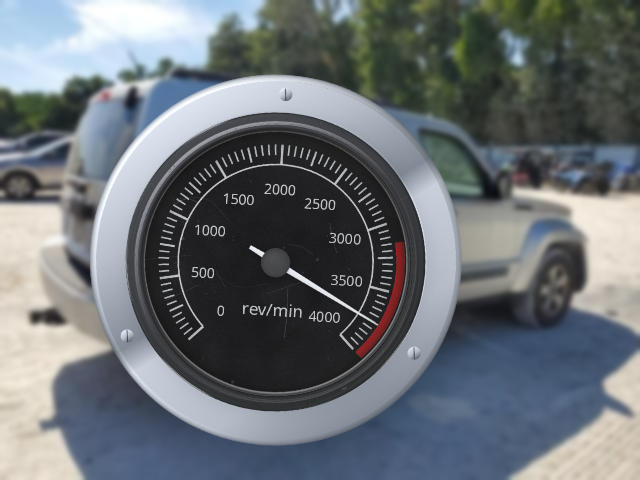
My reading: 3750; rpm
